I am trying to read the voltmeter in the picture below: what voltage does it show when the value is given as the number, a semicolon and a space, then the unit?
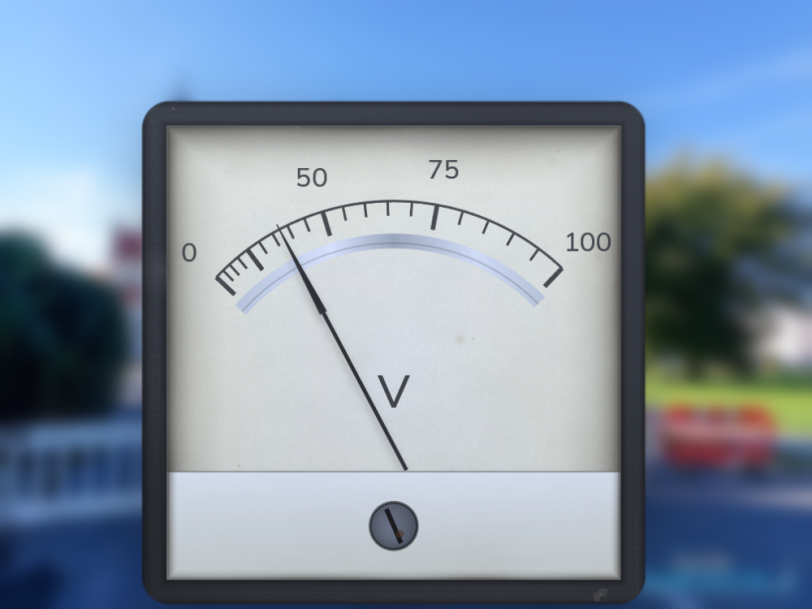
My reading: 37.5; V
